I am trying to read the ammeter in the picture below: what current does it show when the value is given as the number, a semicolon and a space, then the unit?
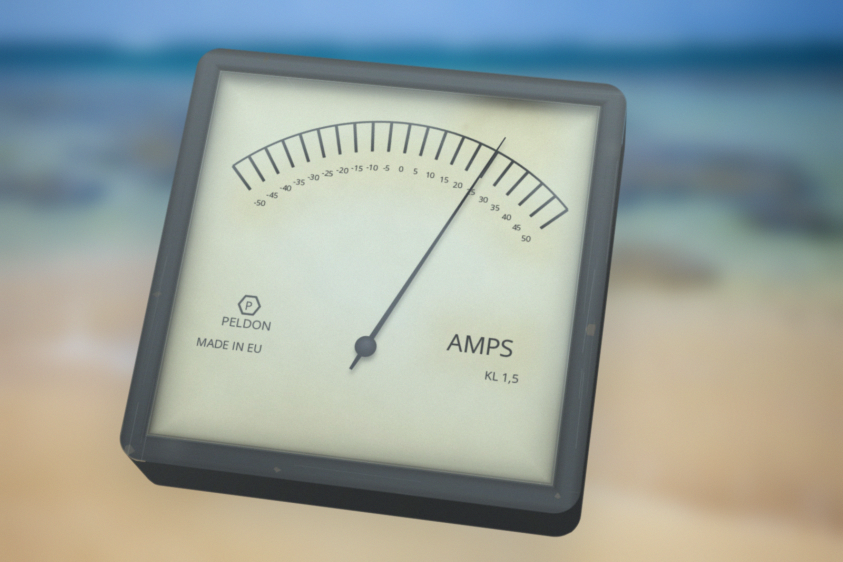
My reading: 25; A
